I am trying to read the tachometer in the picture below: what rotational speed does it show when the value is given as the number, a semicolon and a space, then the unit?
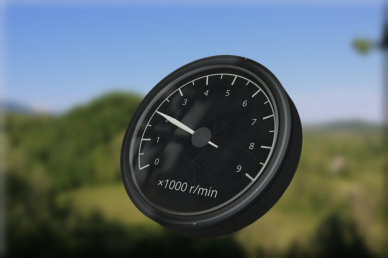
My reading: 2000; rpm
